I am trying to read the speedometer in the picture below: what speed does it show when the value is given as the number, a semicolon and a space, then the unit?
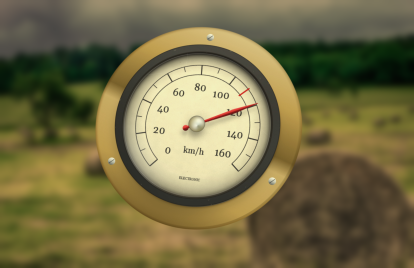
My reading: 120; km/h
